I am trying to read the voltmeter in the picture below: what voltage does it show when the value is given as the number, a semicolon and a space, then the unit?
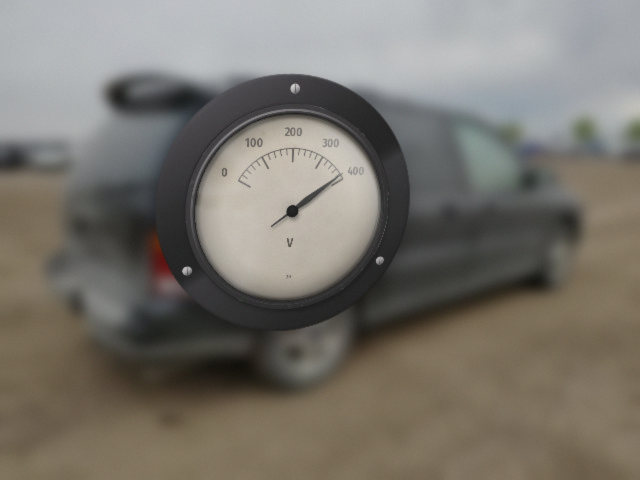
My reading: 380; V
